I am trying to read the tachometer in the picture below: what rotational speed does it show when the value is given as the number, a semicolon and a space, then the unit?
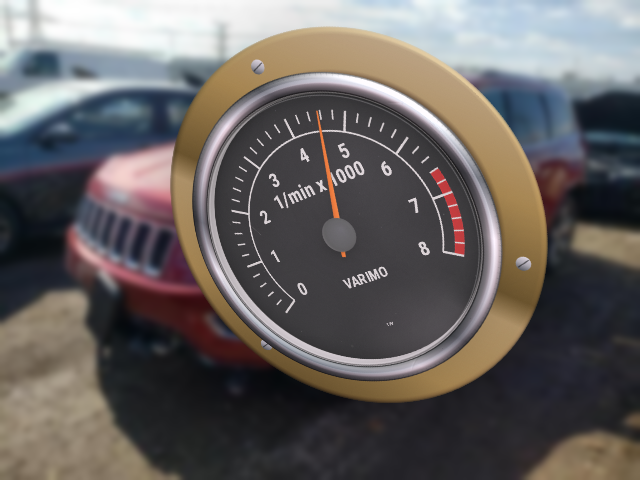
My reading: 4600; rpm
